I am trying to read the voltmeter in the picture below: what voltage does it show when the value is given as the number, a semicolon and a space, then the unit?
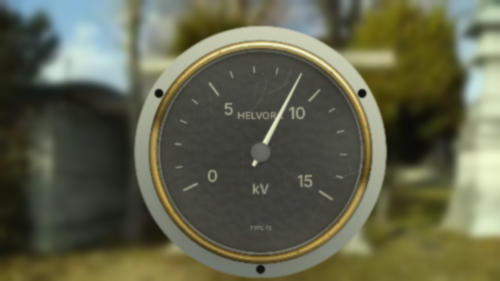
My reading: 9; kV
